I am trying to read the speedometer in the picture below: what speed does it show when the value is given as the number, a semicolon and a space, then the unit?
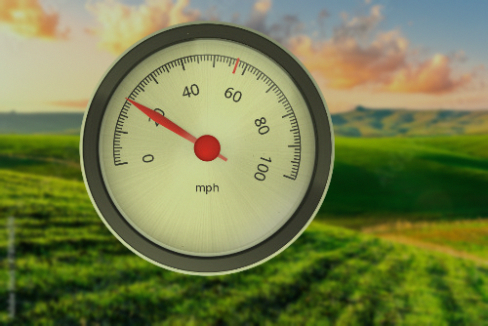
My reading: 20; mph
